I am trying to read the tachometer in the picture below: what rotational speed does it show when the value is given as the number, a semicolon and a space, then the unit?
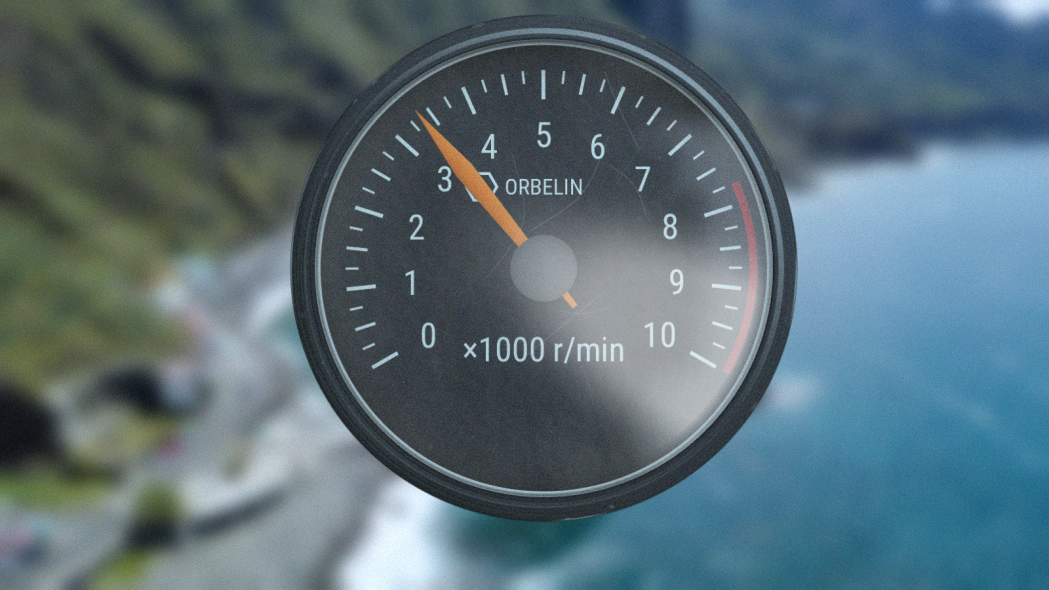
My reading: 3375; rpm
